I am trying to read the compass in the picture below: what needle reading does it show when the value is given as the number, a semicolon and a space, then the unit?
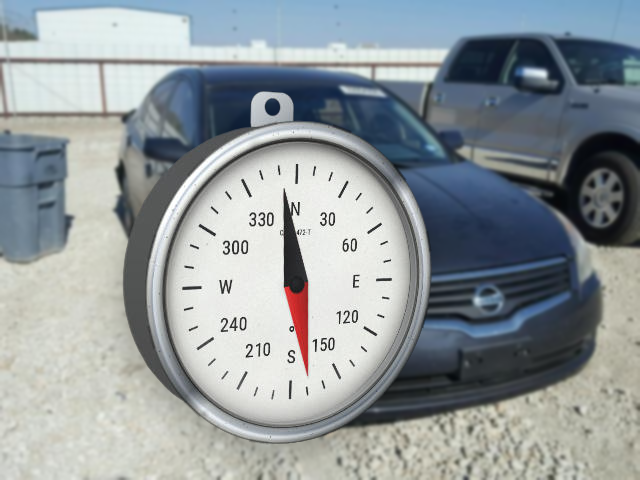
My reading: 170; °
